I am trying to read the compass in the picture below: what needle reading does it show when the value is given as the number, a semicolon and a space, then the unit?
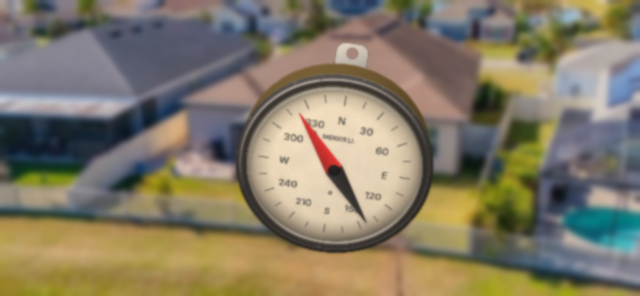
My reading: 322.5; °
